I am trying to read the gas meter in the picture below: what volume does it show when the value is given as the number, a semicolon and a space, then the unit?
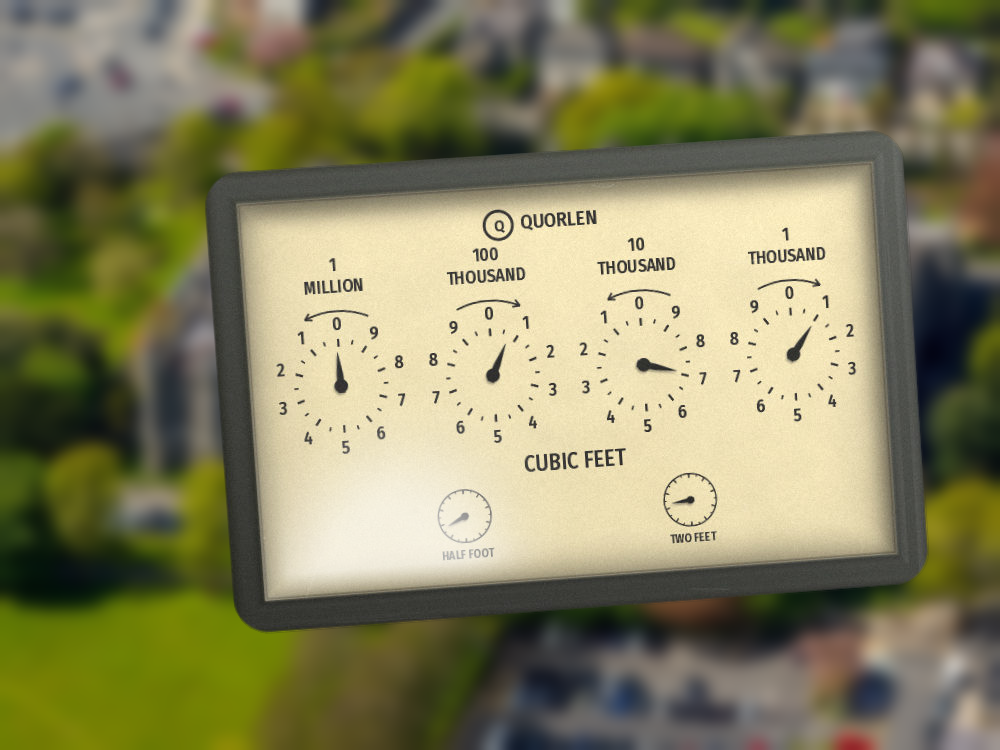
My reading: 7100; ft³
